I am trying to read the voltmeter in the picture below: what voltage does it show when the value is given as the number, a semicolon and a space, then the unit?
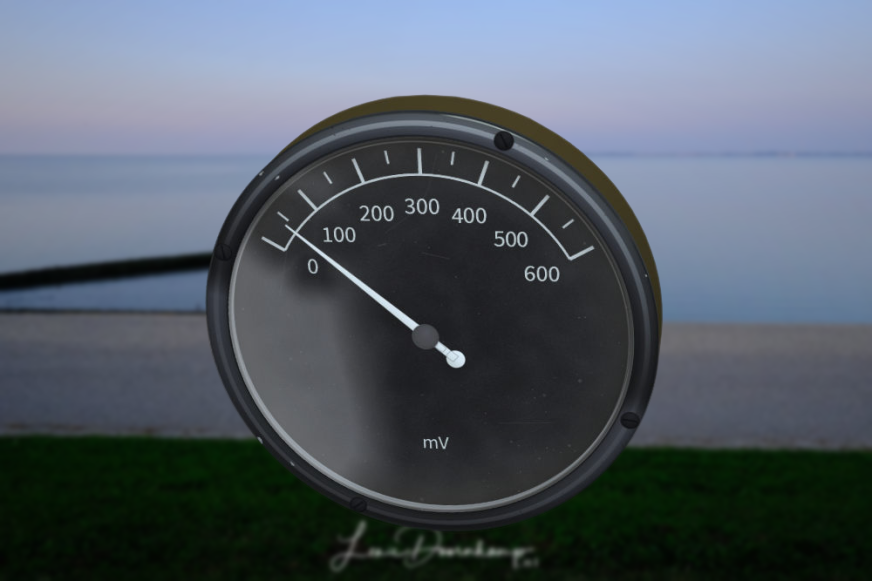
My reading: 50; mV
